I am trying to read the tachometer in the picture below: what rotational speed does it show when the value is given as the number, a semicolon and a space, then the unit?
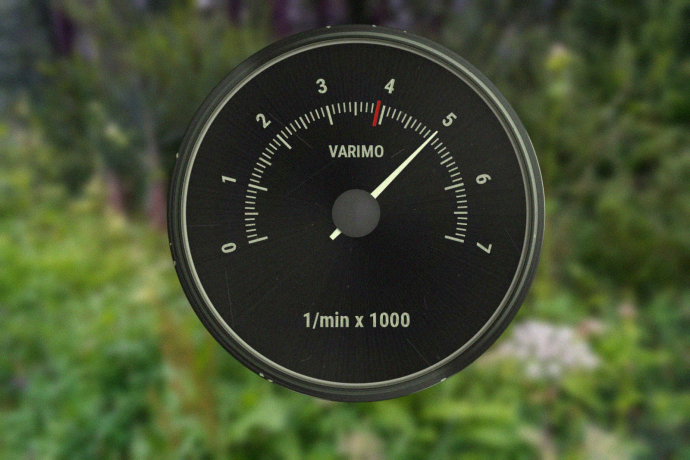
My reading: 5000; rpm
